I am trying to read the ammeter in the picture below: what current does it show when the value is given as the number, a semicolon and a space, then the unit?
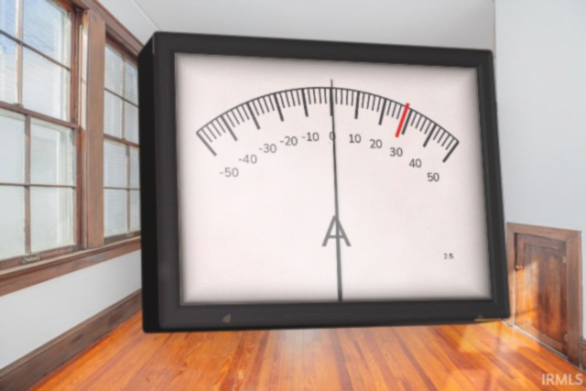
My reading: 0; A
